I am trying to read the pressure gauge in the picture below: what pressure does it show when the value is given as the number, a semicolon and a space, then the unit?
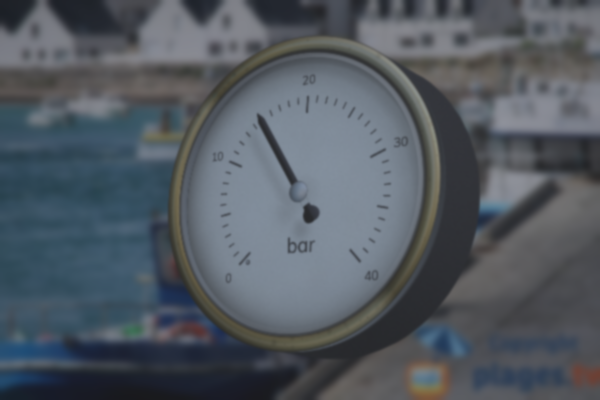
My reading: 15; bar
